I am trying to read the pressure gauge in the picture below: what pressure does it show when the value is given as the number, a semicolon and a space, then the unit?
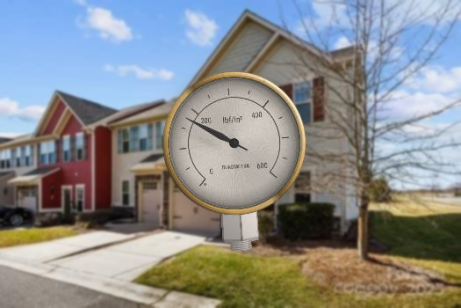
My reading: 175; psi
